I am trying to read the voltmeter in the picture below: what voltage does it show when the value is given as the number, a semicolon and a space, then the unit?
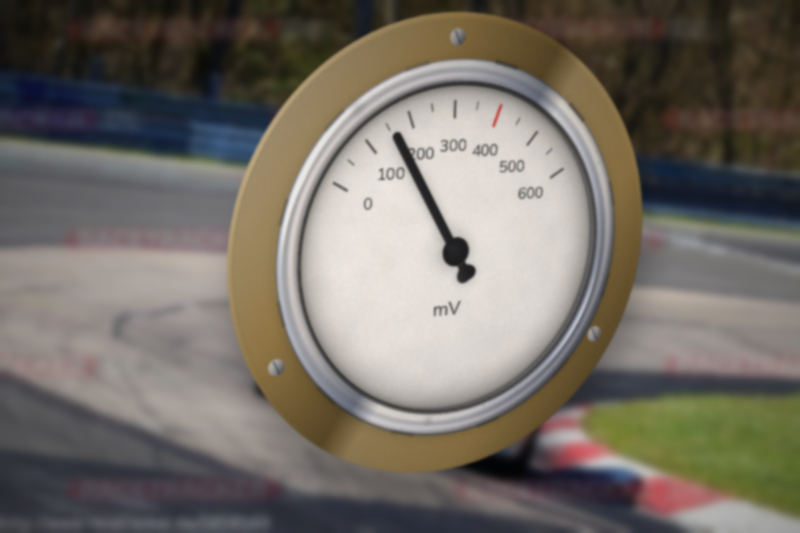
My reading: 150; mV
